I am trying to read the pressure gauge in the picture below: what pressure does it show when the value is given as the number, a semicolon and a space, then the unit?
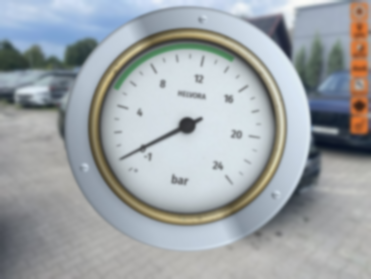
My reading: 0; bar
